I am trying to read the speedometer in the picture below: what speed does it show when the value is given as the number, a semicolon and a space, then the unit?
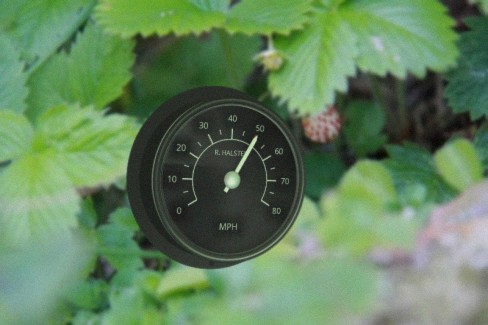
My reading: 50; mph
